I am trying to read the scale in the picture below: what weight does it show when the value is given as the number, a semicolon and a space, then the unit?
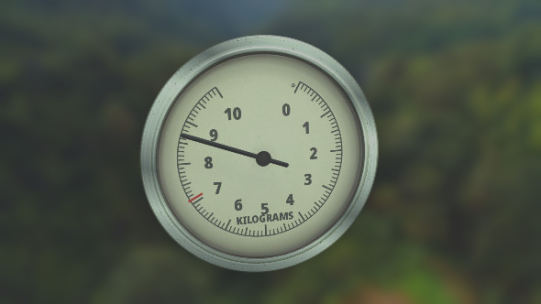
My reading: 8.7; kg
